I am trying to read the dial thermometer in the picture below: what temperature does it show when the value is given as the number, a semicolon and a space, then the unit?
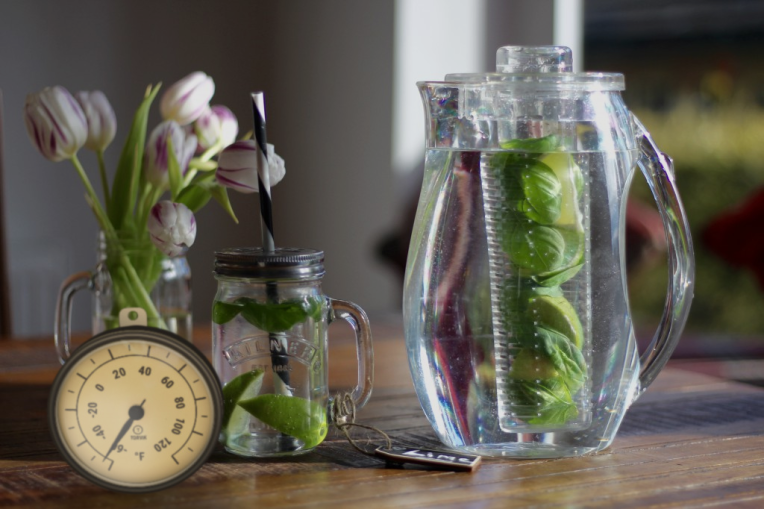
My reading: -55; °F
